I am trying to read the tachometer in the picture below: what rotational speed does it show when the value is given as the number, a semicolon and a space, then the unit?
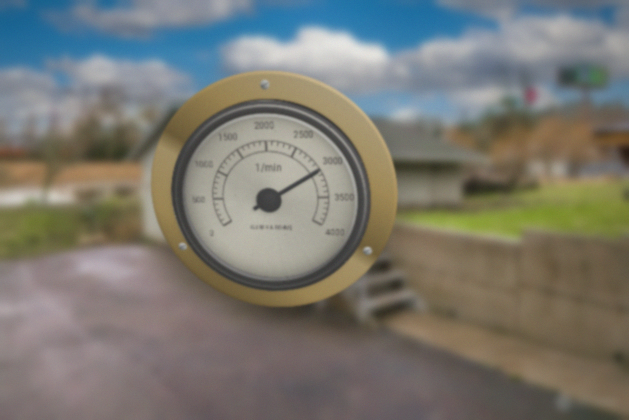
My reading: 3000; rpm
